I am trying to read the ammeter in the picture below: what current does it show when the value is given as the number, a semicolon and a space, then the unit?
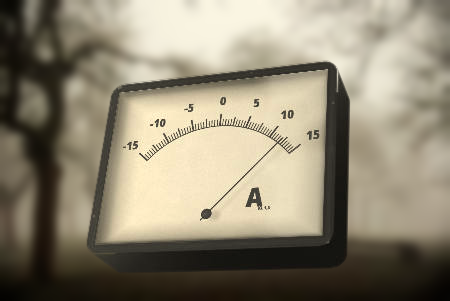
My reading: 12.5; A
